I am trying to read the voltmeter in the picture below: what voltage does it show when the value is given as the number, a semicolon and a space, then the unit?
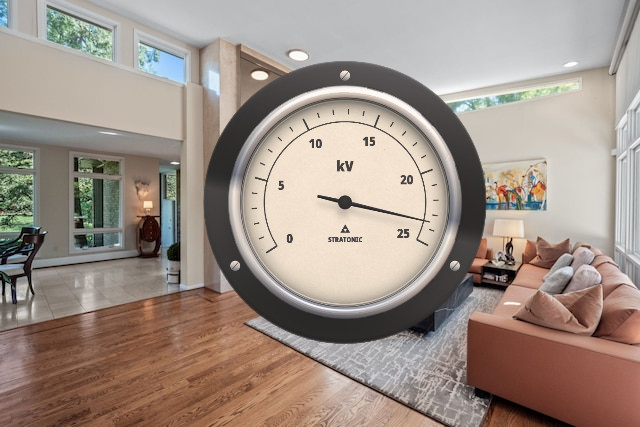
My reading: 23.5; kV
